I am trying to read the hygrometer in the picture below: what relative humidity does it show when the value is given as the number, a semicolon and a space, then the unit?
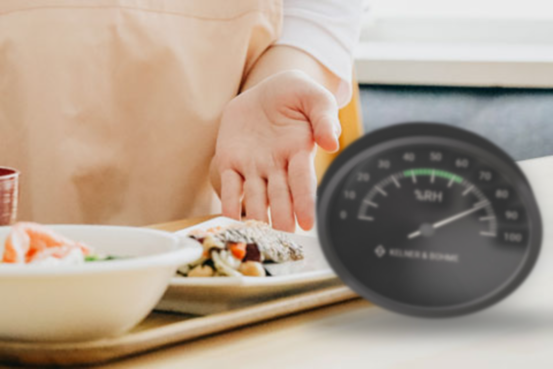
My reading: 80; %
